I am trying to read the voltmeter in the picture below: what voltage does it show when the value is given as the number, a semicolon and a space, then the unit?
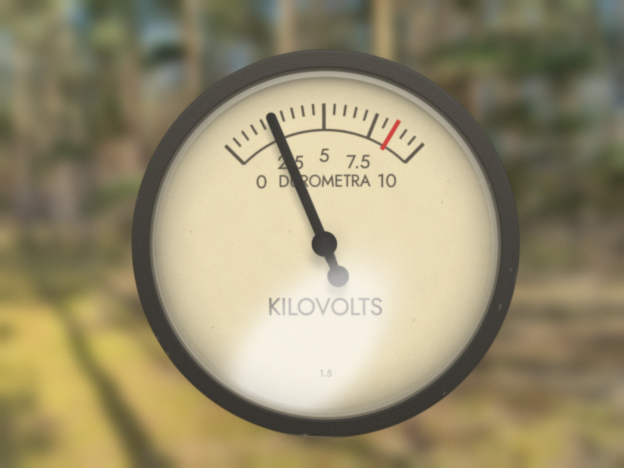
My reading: 2.5; kV
